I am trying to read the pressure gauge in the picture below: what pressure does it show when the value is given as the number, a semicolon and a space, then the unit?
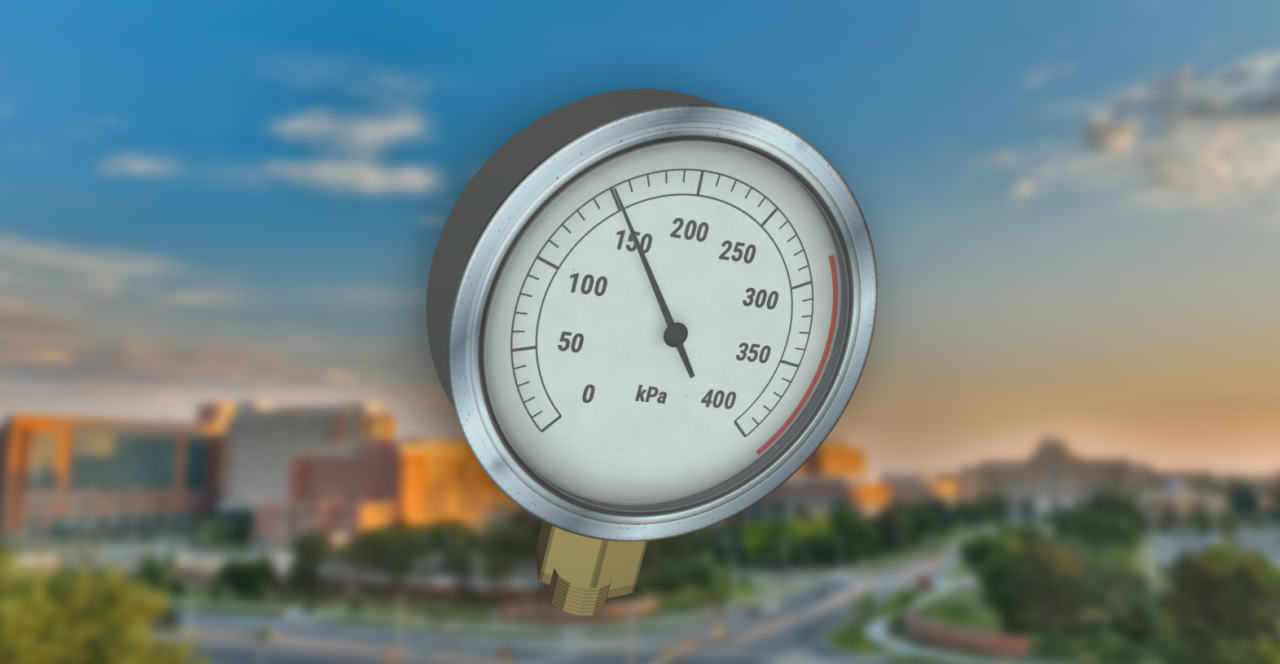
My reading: 150; kPa
